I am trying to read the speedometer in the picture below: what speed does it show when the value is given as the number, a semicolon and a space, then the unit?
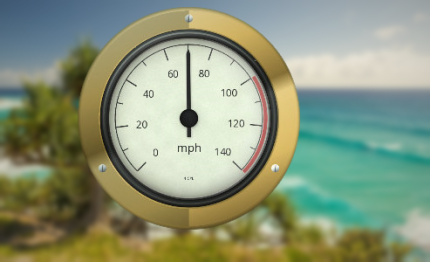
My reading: 70; mph
